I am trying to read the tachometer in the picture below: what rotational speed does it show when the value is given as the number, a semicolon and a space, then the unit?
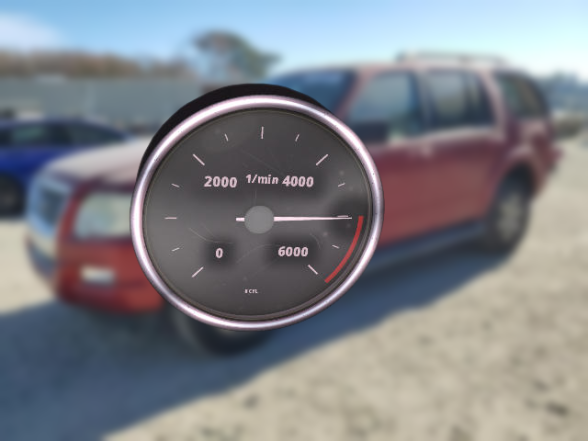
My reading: 5000; rpm
